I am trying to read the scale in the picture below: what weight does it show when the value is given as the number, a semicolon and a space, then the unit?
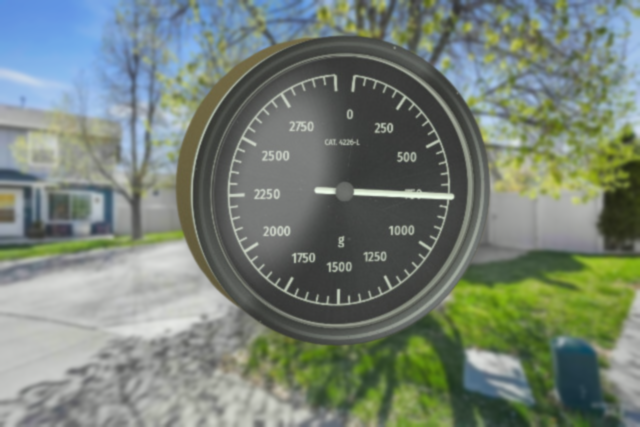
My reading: 750; g
